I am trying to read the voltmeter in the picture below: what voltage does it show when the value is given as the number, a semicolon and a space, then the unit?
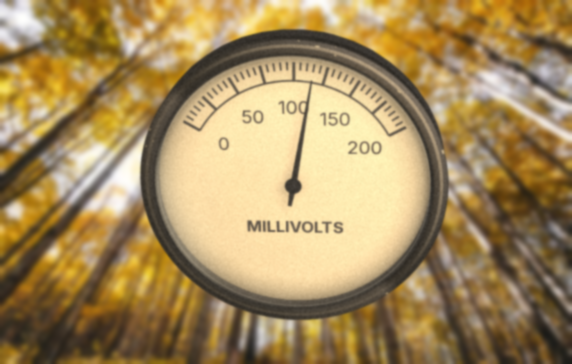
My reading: 115; mV
